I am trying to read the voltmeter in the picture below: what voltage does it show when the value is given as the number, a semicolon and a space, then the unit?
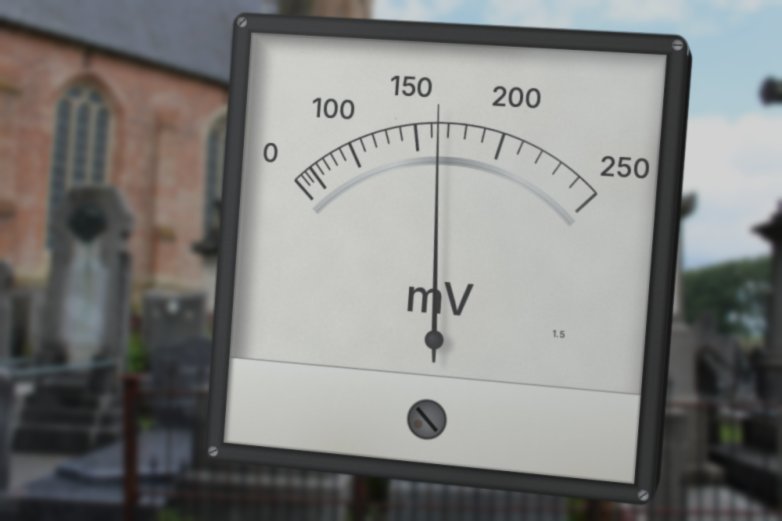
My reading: 165; mV
